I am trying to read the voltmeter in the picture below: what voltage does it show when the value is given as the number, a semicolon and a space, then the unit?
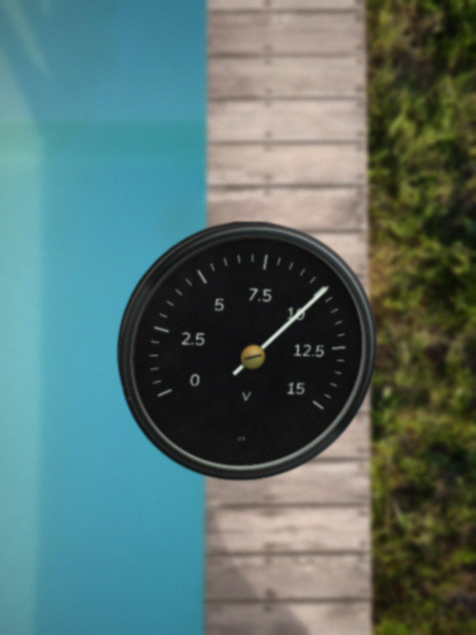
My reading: 10; V
